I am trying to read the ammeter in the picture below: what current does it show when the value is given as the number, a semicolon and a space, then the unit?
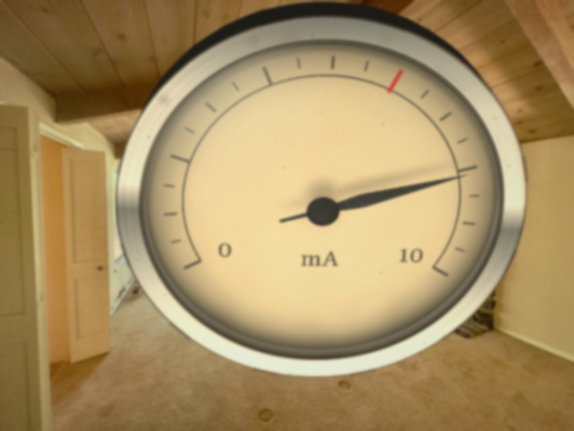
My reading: 8; mA
